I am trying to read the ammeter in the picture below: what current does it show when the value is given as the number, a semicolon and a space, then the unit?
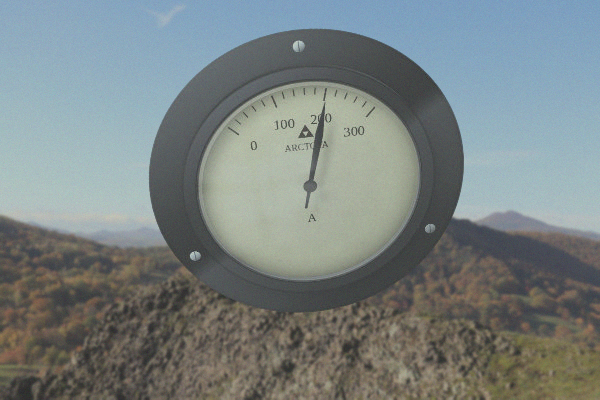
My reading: 200; A
